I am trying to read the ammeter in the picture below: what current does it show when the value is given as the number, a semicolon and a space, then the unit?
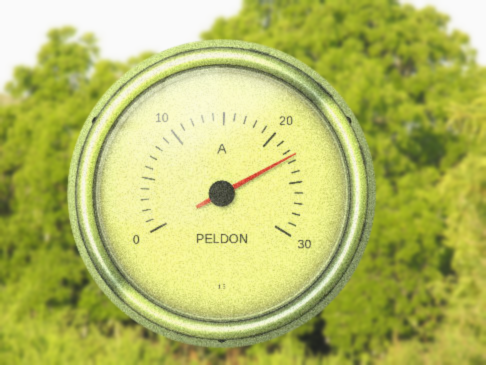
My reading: 22.5; A
